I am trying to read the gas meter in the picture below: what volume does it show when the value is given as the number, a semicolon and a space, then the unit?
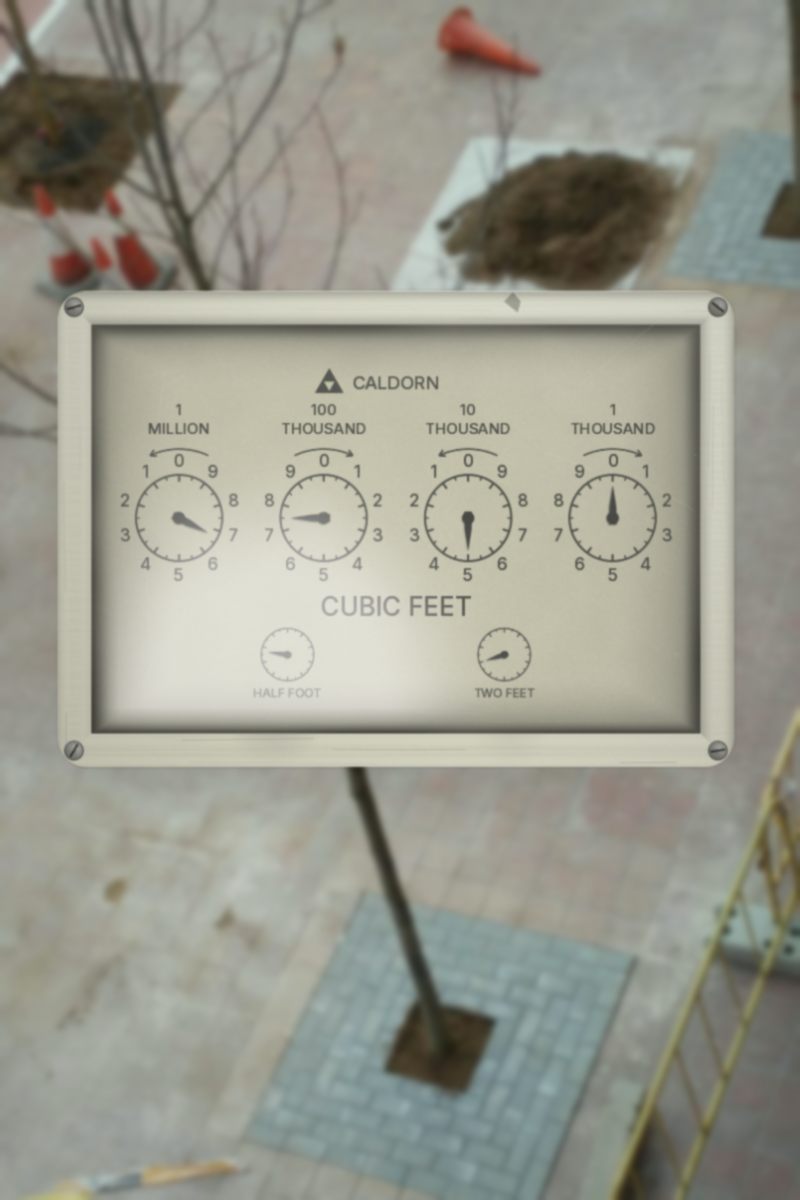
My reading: 675000; ft³
